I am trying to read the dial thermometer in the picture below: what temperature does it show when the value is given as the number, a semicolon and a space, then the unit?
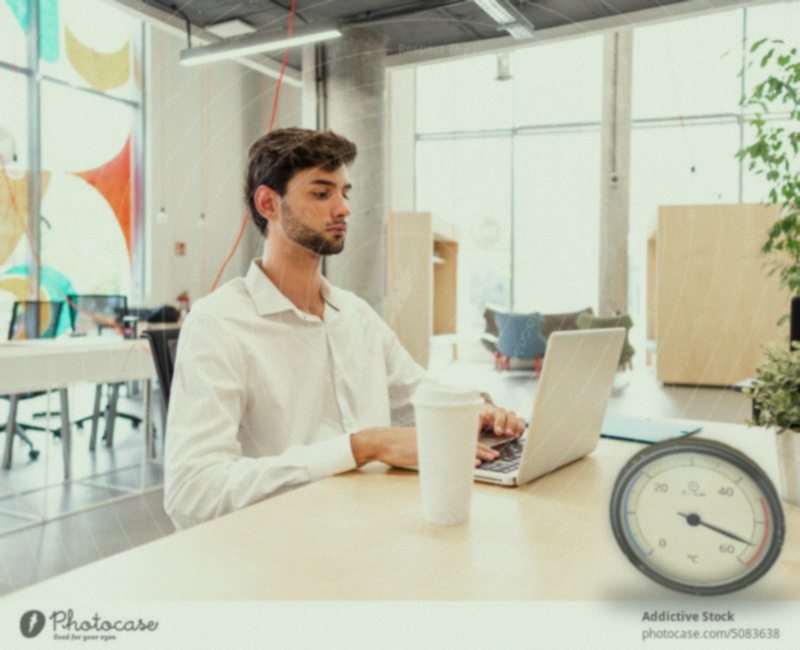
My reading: 55; °C
